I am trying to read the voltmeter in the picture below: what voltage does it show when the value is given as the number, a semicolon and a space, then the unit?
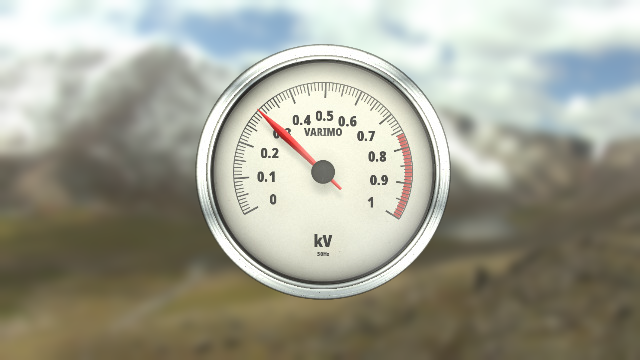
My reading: 0.3; kV
